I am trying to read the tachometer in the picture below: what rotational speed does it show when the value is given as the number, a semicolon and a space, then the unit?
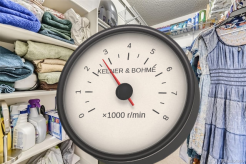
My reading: 2750; rpm
